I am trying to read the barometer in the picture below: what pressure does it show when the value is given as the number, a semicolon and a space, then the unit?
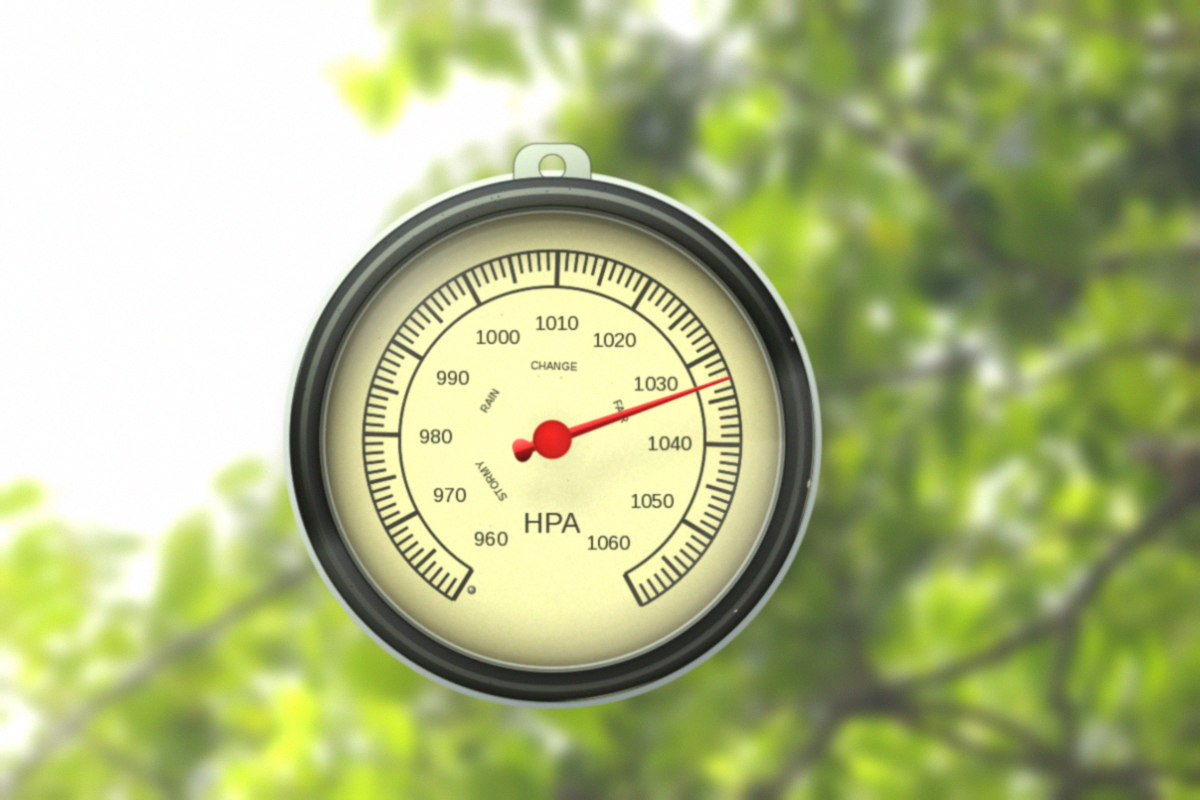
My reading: 1033; hPa
